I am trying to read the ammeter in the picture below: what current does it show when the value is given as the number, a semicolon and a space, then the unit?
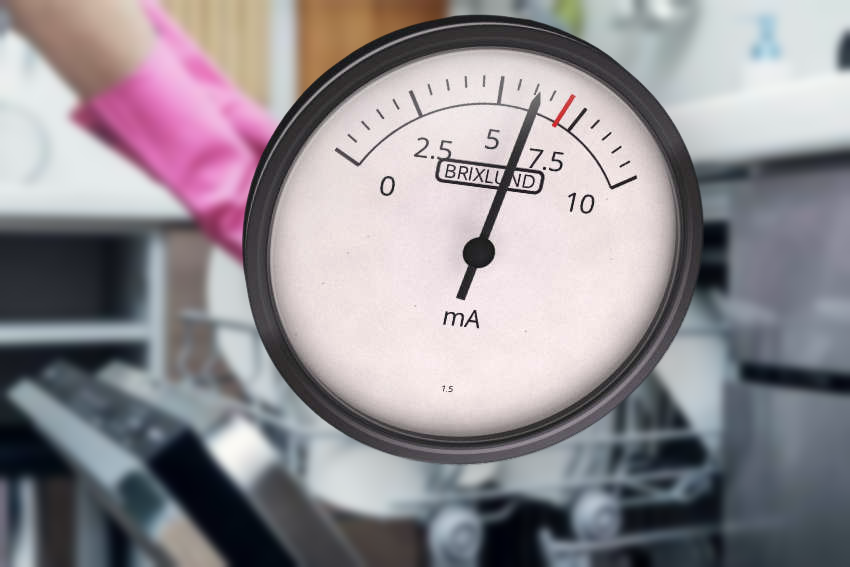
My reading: 6; mA
